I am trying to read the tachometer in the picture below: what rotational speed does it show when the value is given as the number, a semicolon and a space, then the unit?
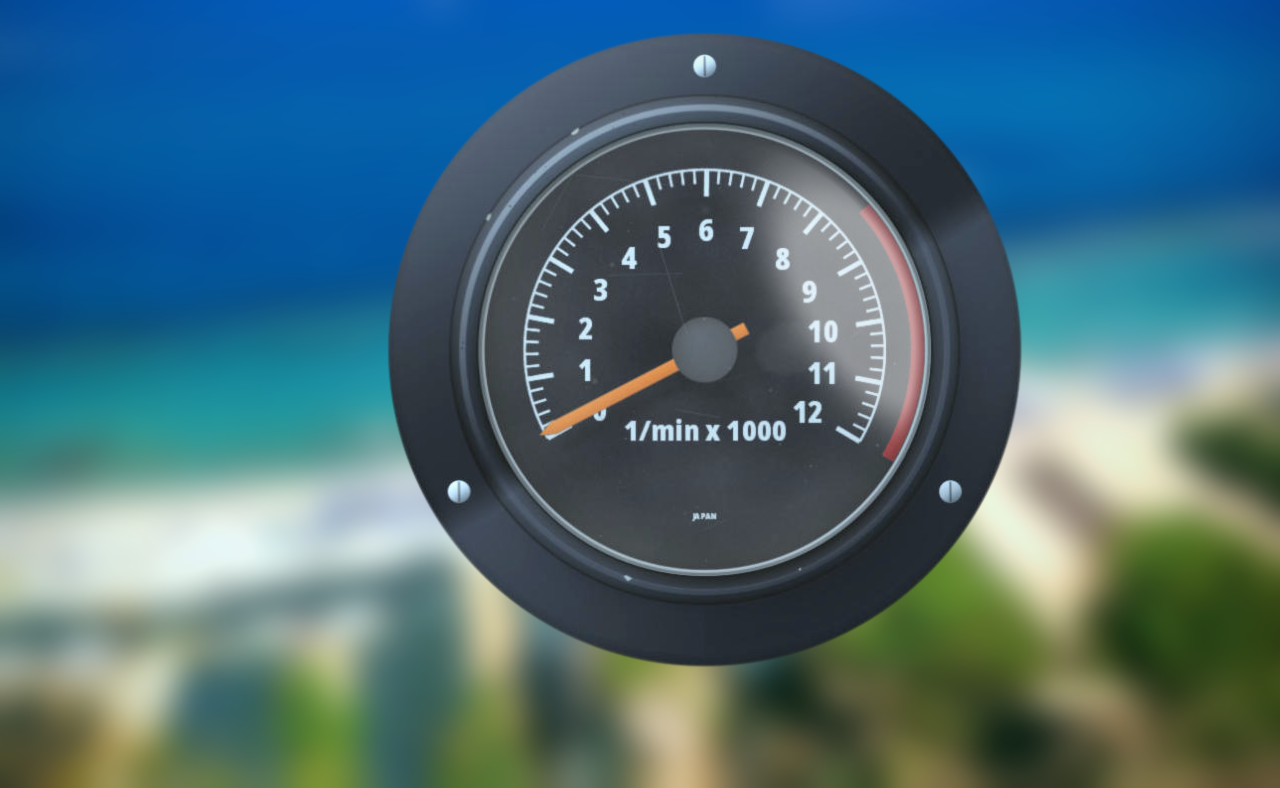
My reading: 100; rpm
